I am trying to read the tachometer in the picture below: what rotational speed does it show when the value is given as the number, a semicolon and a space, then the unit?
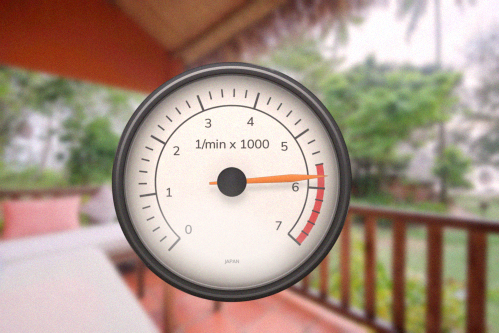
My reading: 5800; rpm
